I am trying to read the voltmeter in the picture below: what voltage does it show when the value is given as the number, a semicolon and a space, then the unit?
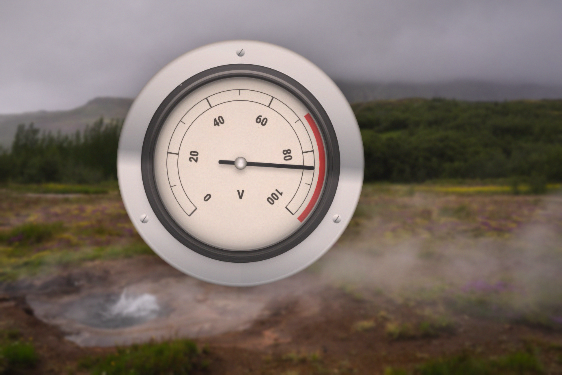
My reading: 85; V
